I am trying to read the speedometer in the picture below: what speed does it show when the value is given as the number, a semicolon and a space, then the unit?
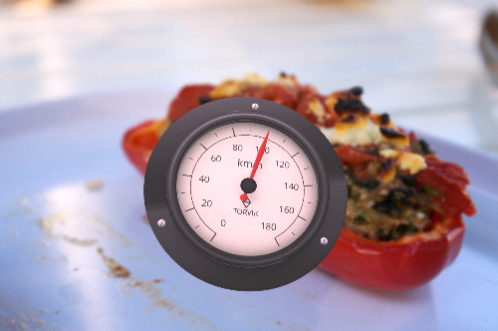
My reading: 100; km/h
